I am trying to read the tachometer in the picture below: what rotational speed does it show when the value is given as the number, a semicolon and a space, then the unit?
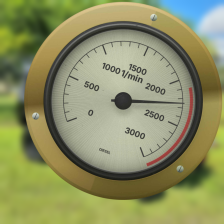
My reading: 2250; rpm
